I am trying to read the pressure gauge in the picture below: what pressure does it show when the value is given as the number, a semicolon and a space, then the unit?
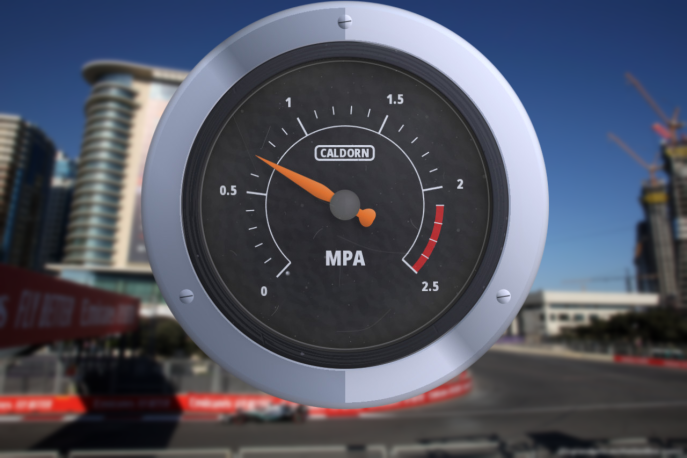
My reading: 0.7; MPa
